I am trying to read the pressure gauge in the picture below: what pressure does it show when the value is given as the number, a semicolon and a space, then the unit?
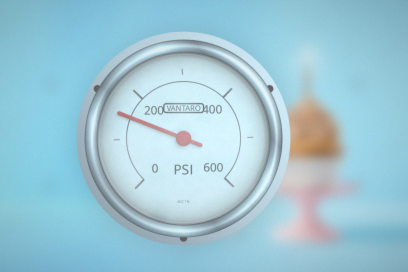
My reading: 150; psi
